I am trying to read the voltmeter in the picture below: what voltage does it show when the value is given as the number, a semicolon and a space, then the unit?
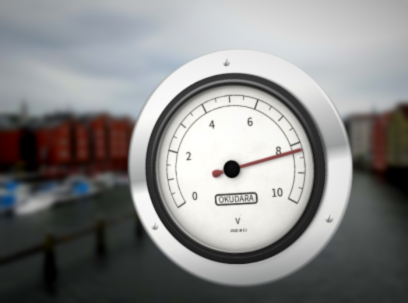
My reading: 8.25; V
